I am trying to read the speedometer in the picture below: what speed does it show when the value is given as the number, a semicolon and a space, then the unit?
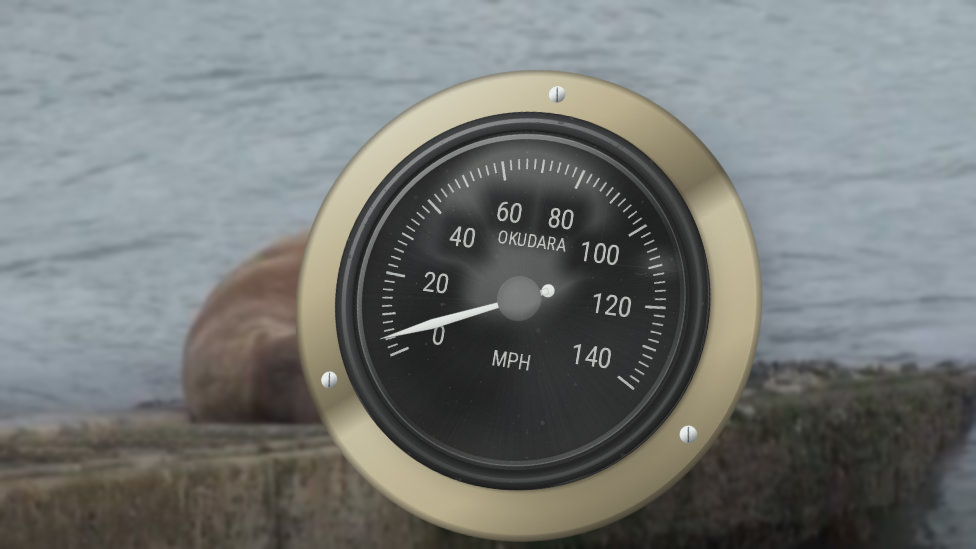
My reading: 4; mph
